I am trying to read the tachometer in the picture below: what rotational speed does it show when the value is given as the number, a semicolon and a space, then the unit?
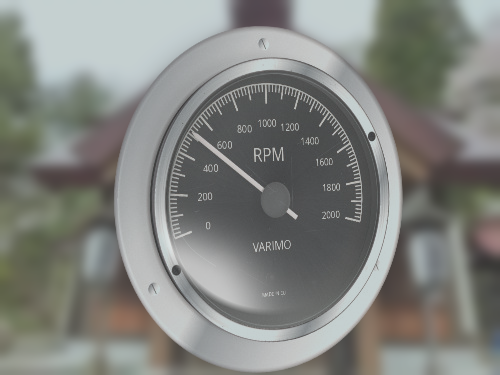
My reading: 500; rpm
